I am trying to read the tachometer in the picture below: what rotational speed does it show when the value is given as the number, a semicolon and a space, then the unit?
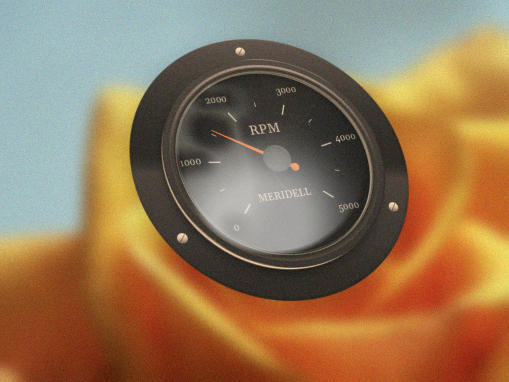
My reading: 1500; rpm
